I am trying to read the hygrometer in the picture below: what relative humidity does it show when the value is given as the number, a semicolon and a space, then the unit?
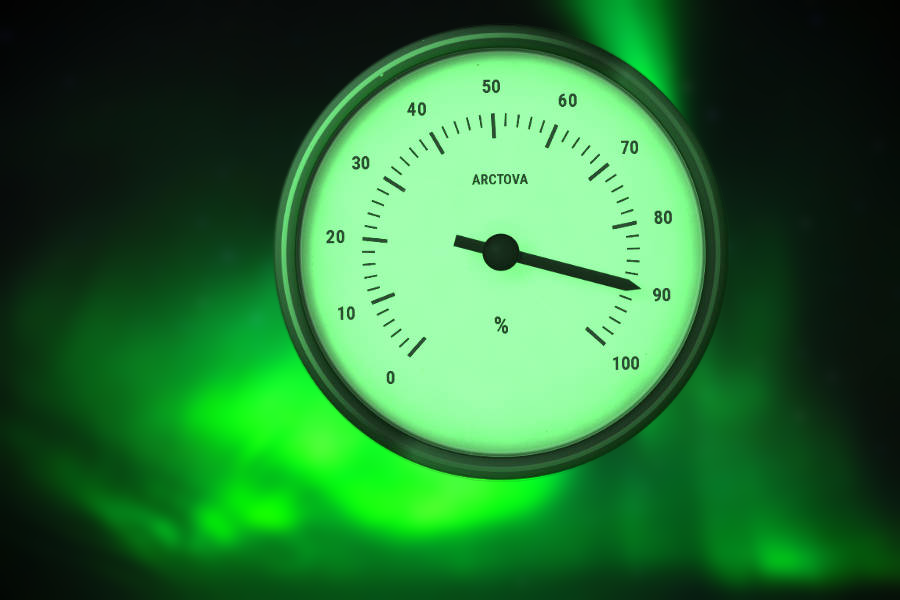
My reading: 90; %
